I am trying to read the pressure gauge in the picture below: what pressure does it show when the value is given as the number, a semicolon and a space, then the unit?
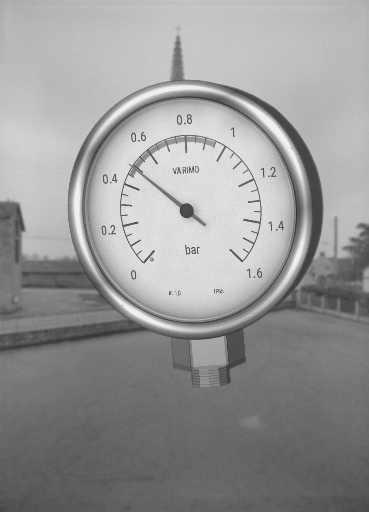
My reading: 0.5; bar
